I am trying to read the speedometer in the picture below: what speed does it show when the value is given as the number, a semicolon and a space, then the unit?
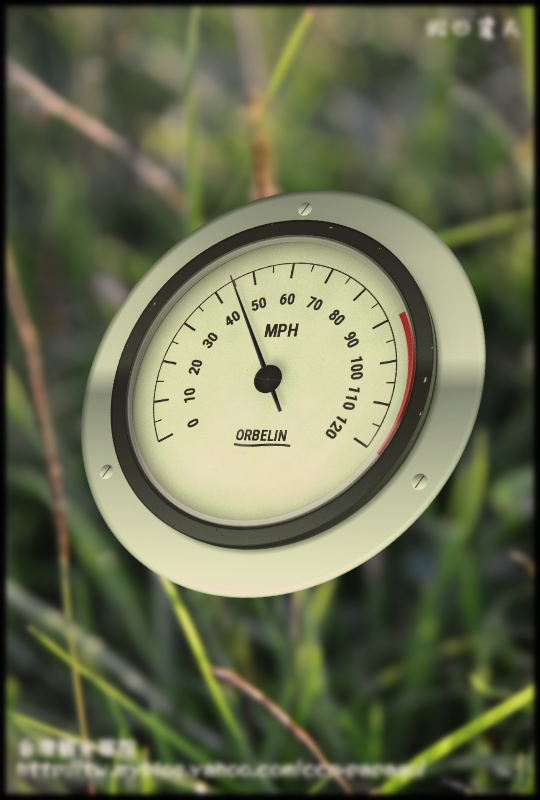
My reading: 45; mph
